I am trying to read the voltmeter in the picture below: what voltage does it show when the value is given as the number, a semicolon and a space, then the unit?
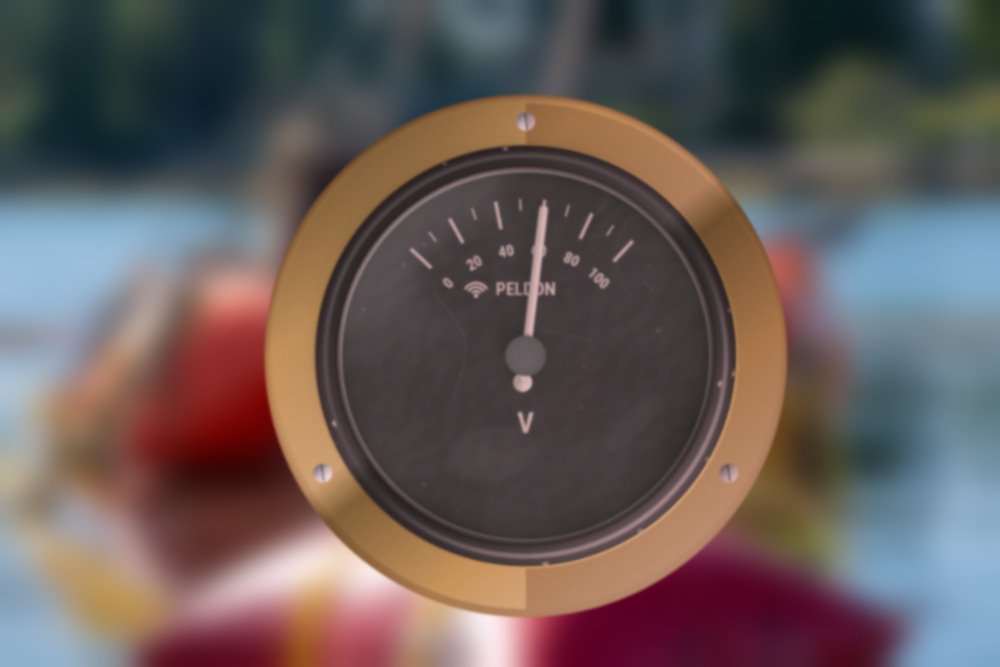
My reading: 60; V
